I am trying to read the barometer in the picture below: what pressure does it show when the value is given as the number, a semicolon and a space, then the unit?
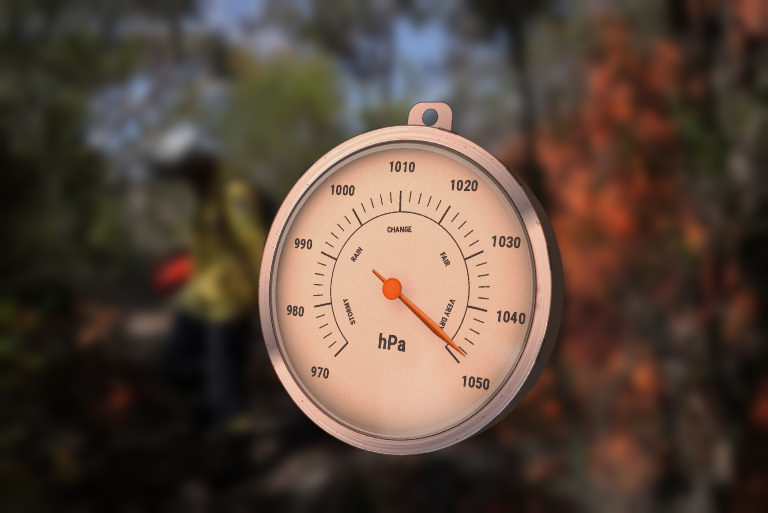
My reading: 1048; hPa
